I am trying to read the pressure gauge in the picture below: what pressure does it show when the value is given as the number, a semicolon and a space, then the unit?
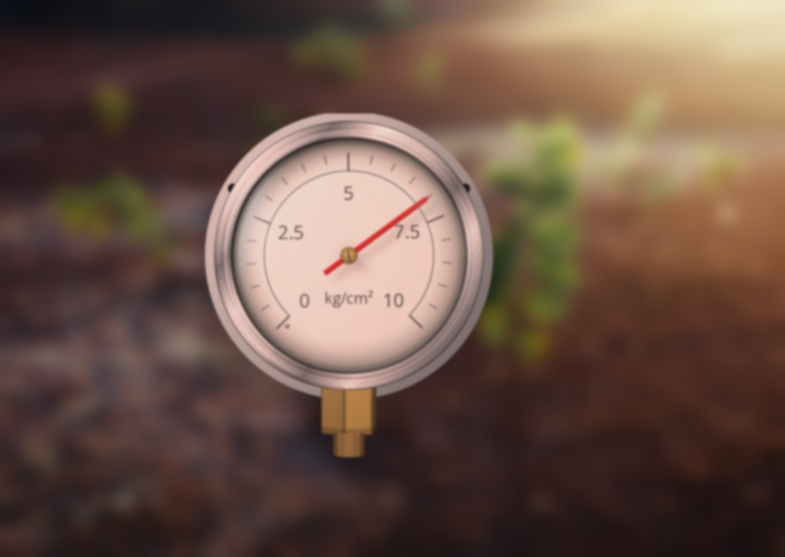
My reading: 7; kg/cm²
